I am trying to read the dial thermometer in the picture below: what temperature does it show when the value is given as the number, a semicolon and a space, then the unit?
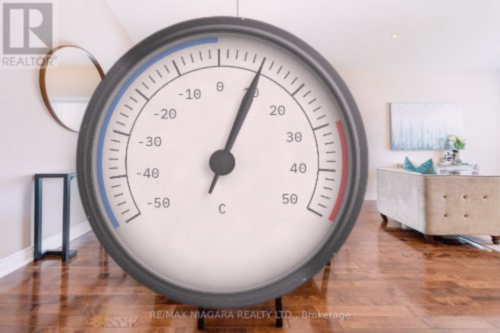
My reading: 10; °C
